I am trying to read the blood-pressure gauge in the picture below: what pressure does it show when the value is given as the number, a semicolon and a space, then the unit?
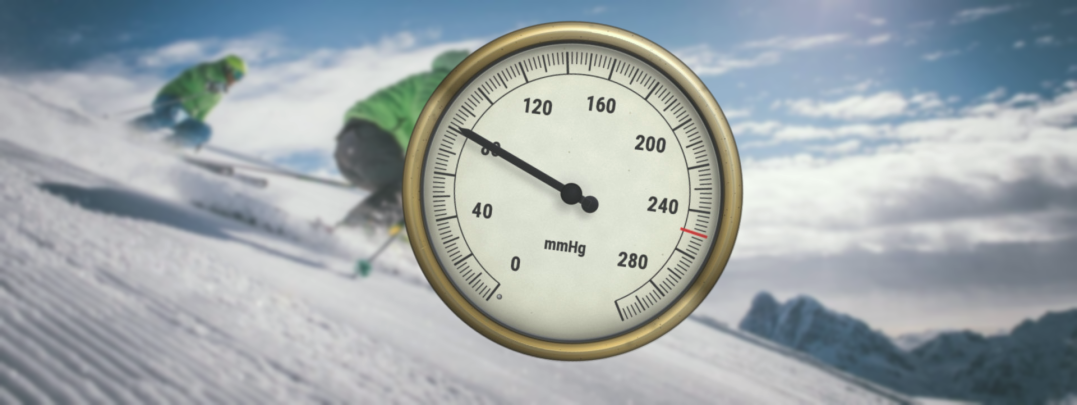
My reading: 82; mmHg
